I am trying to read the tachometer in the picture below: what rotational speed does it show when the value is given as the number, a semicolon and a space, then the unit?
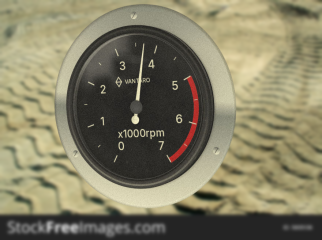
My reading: 3750; rpm
